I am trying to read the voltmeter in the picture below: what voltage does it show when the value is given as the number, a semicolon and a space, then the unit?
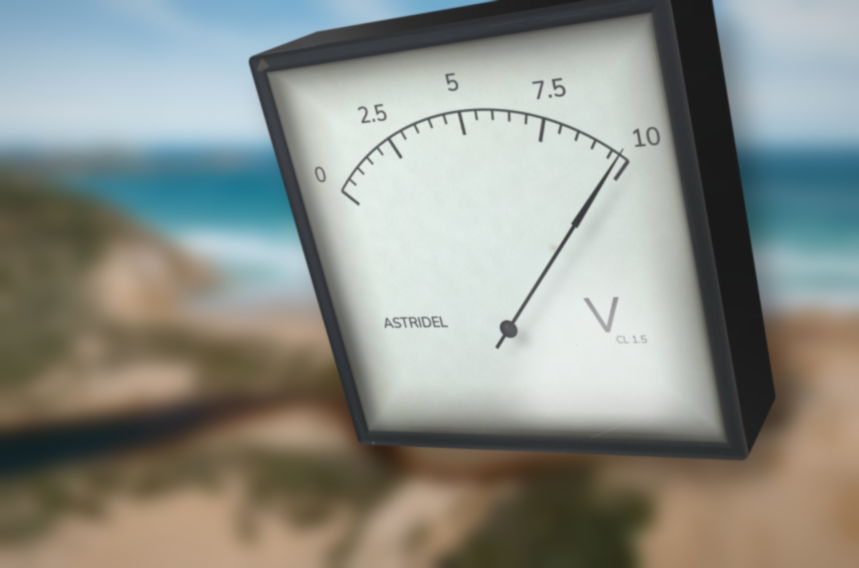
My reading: 9.75; V
